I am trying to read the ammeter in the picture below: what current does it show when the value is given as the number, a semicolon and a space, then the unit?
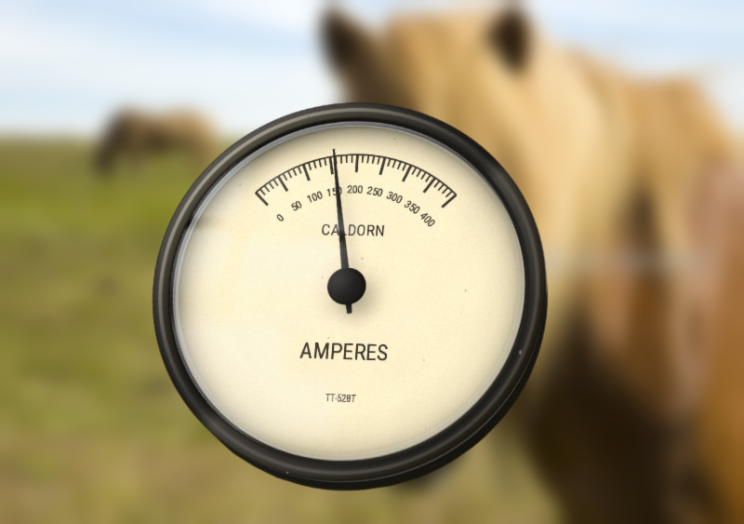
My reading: 160; A
